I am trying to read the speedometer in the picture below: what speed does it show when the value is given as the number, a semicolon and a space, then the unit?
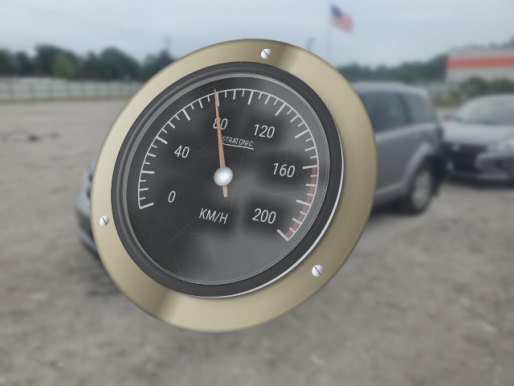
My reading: 80; km/h
